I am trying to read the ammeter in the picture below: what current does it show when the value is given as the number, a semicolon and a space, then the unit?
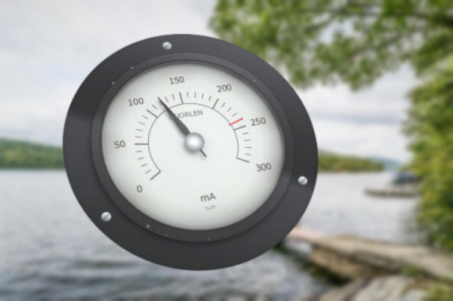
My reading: 120; mA
